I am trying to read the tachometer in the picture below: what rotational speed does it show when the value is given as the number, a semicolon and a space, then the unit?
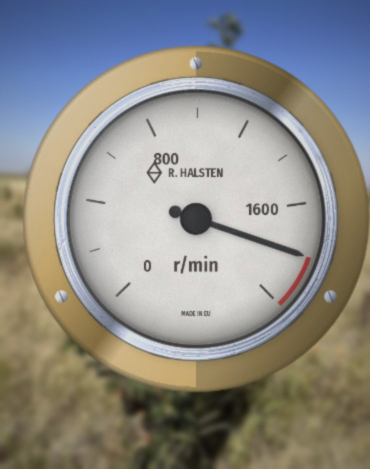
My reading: 1800; rpm
